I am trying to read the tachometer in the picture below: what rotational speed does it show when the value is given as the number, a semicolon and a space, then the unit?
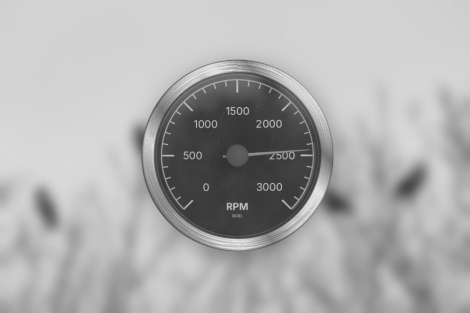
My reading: 2450; rpm
